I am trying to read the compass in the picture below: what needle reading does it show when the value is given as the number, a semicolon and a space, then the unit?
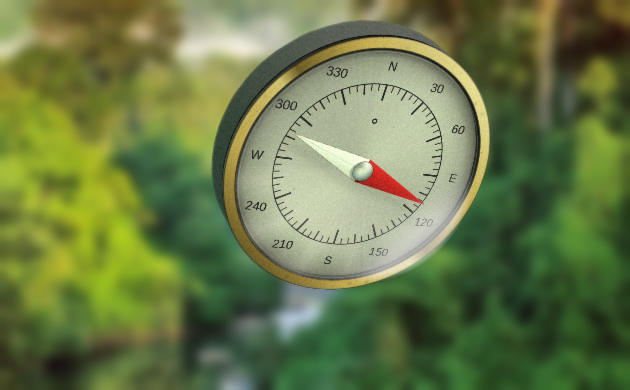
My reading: 110; °
